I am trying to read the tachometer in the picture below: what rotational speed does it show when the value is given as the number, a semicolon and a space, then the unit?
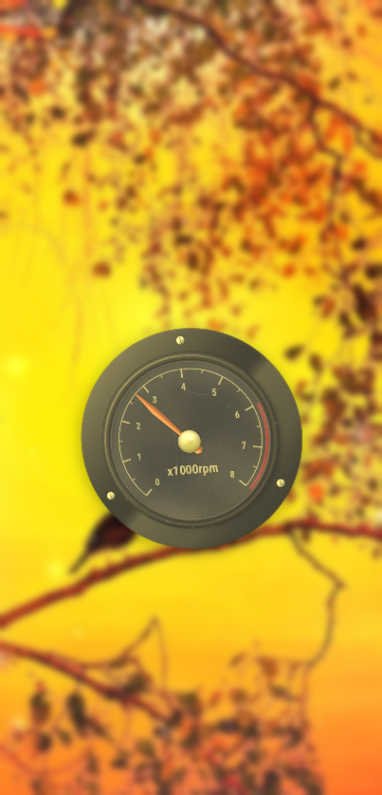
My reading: 2750; rpm
